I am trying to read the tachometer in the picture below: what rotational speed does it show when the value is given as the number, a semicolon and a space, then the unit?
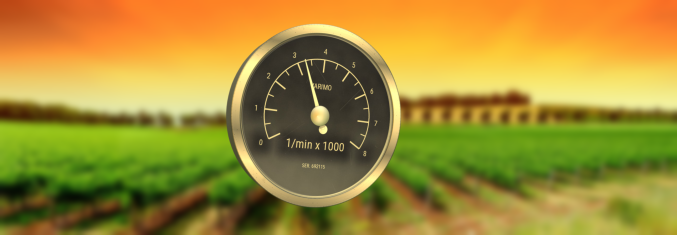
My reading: 3250; rpm
